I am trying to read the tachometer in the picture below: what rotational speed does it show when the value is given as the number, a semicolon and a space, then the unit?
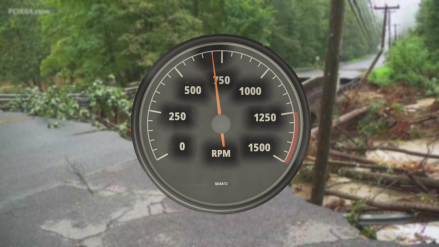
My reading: 700; rpm
